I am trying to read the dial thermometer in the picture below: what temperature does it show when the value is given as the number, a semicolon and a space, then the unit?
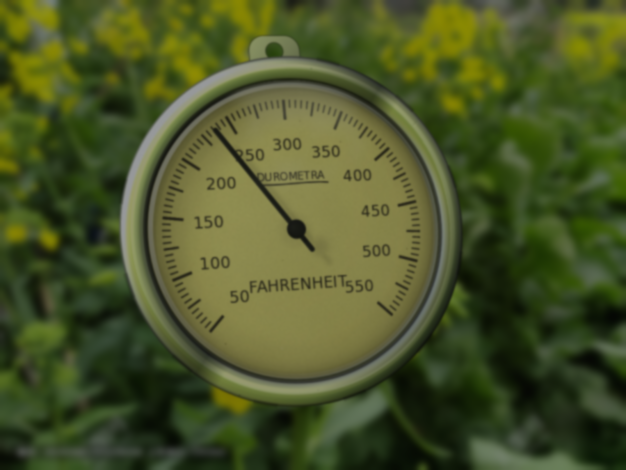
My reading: 235; °F
